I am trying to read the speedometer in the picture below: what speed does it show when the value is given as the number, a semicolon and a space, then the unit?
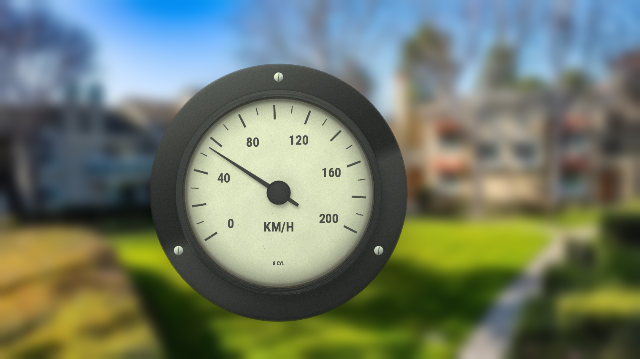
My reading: 55; km/h
